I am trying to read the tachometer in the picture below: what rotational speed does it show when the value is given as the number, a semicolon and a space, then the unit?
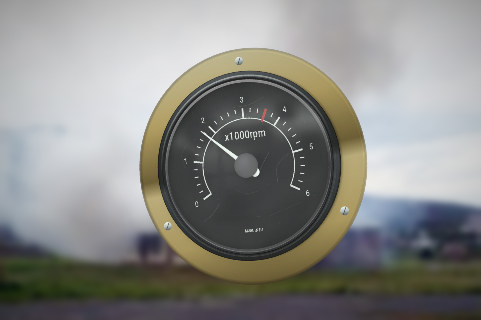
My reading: 1800; rpm
